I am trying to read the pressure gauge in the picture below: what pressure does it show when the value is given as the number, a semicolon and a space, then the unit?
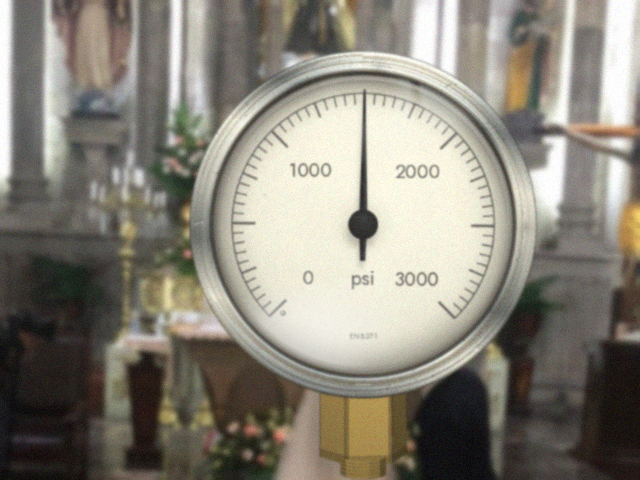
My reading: 1500; psi
